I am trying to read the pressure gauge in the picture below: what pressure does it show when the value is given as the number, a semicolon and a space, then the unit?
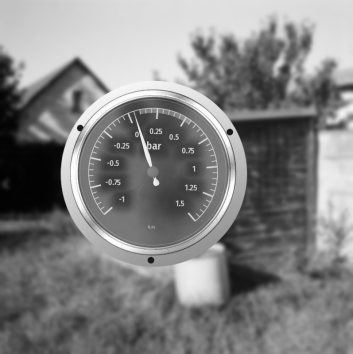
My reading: 0.05; bar
